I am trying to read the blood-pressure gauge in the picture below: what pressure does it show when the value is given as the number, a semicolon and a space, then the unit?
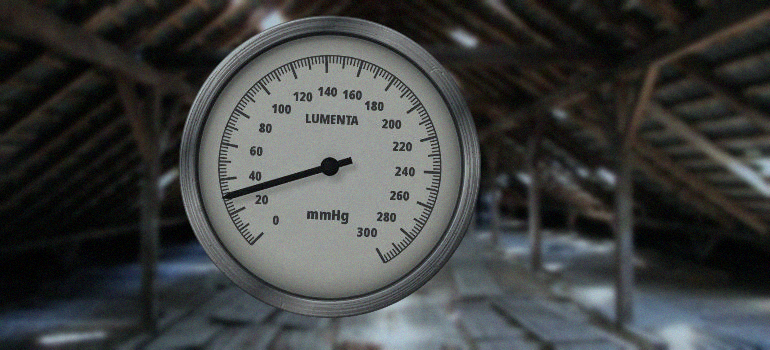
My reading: 30; mmHg
